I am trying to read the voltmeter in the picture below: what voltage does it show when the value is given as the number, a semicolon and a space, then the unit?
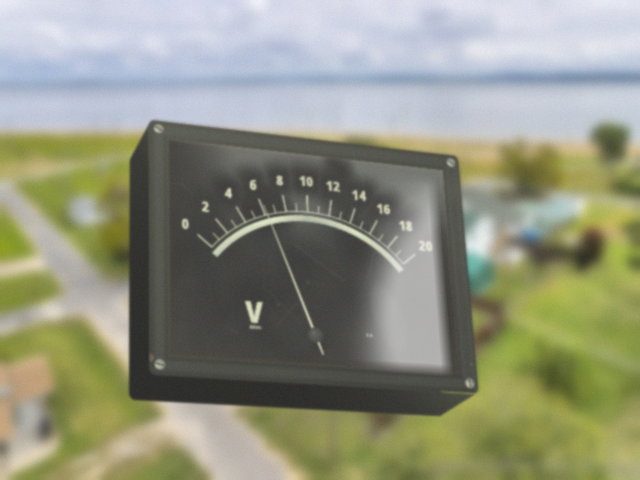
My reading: 6; V
